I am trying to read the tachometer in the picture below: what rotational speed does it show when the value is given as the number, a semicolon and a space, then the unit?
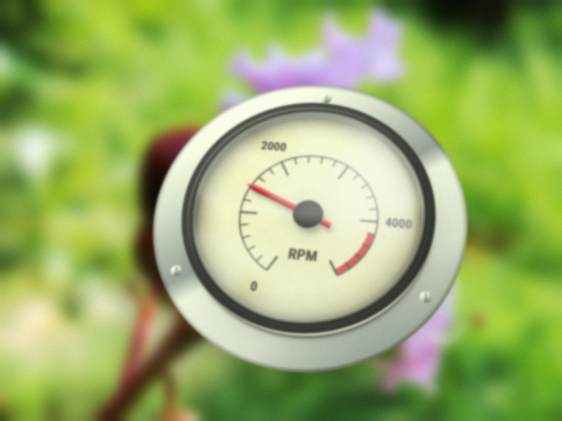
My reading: 1400; rpm
